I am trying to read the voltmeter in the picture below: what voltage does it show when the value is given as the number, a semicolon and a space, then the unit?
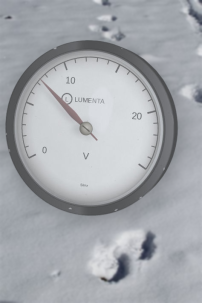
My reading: 7.5; V
